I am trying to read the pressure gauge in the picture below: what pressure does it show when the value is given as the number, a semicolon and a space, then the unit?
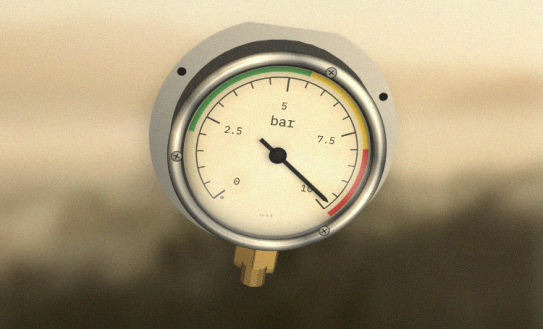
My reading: 9.75; bar
